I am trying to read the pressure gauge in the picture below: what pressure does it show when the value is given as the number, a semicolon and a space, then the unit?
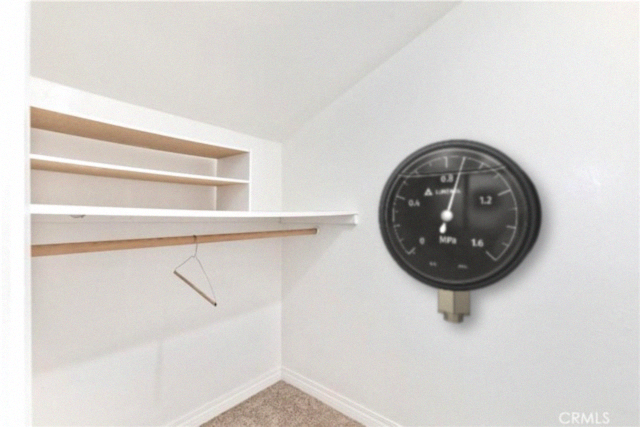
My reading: 0.9; MPa
